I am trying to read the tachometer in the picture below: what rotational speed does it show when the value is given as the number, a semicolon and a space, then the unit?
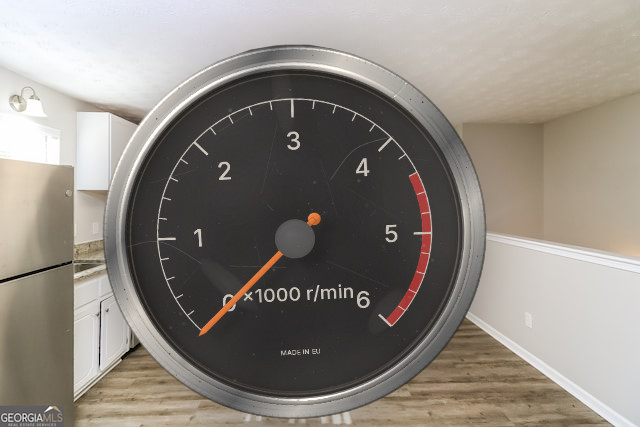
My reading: 0; rpm
